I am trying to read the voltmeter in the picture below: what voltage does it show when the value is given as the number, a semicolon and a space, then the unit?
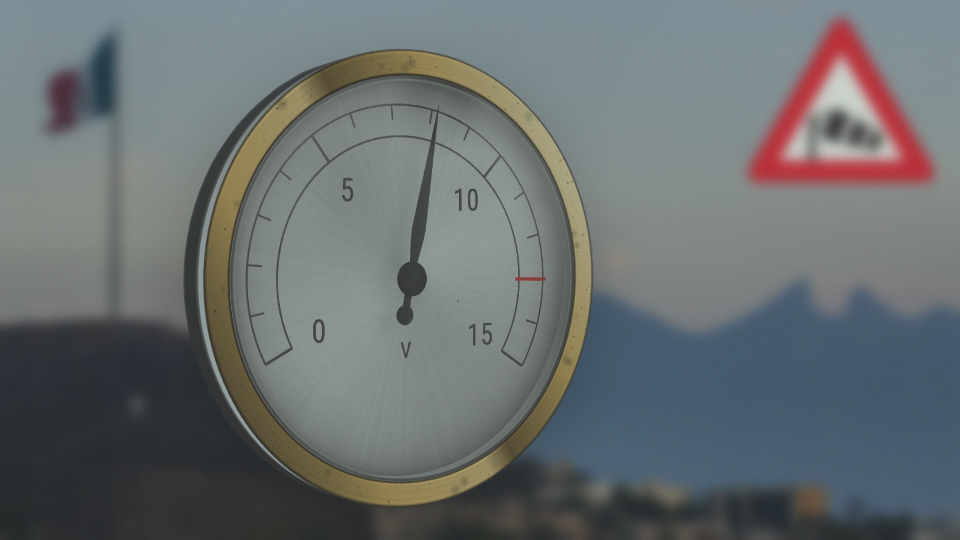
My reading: 8; V
